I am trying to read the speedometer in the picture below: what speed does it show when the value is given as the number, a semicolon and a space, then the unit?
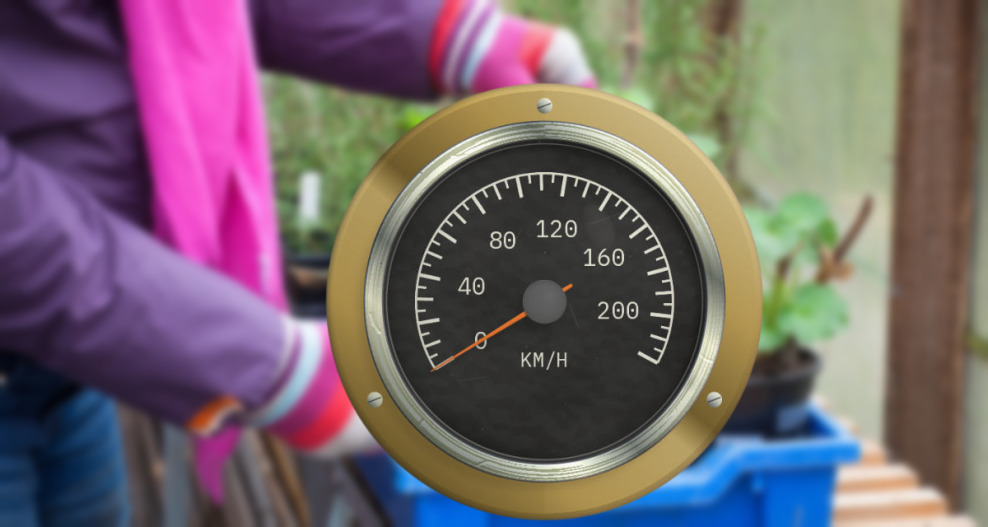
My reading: 0; km/h
